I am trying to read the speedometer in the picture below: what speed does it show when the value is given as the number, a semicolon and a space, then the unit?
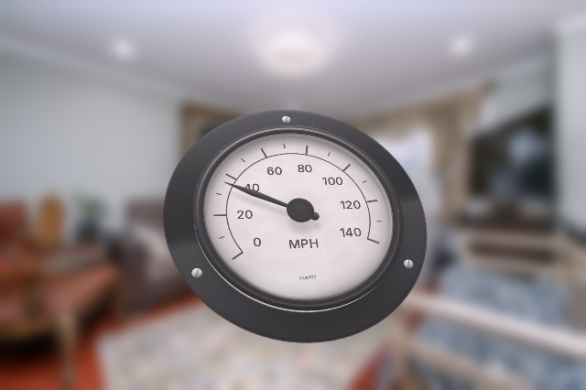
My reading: 35; mph
